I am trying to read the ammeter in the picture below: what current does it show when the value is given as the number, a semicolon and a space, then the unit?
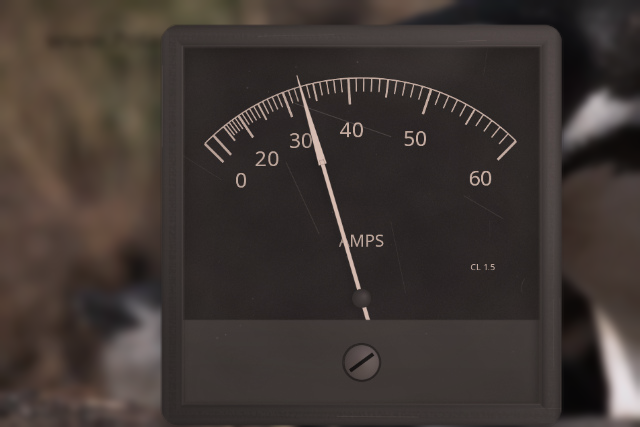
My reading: 33; A
